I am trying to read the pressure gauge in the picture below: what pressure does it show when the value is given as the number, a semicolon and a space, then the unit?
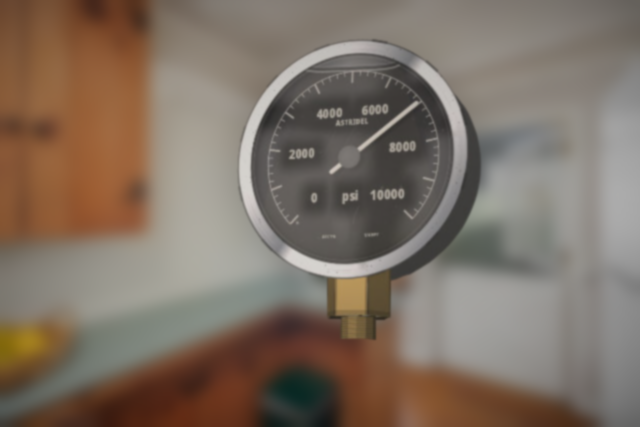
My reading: 7000; psi
